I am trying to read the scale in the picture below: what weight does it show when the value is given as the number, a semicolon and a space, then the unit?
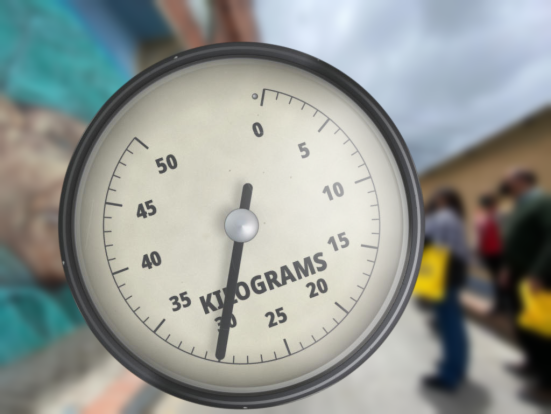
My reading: 30; kg
